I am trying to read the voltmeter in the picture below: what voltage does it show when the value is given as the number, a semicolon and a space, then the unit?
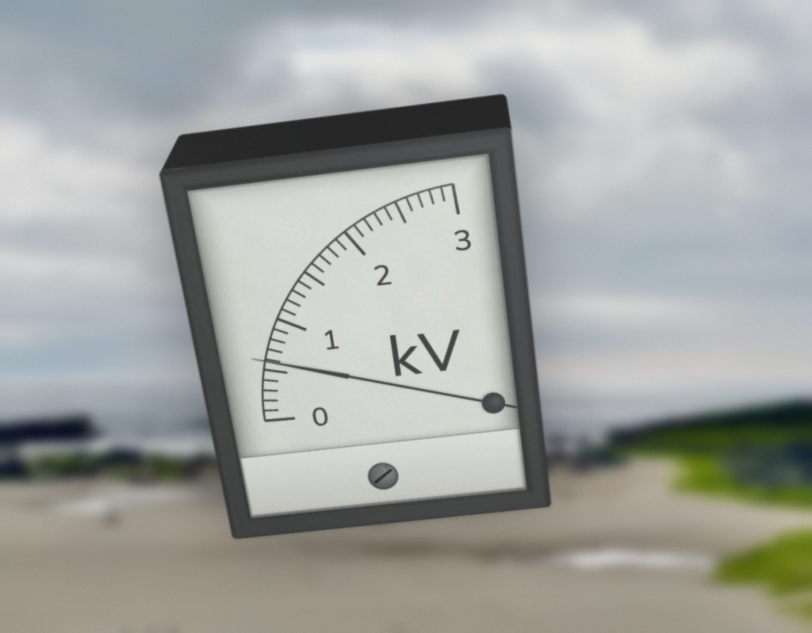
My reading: 0.6; kV
